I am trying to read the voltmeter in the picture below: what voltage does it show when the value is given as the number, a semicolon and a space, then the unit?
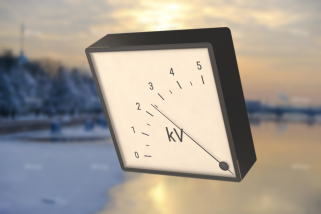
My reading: 2.5; kV
